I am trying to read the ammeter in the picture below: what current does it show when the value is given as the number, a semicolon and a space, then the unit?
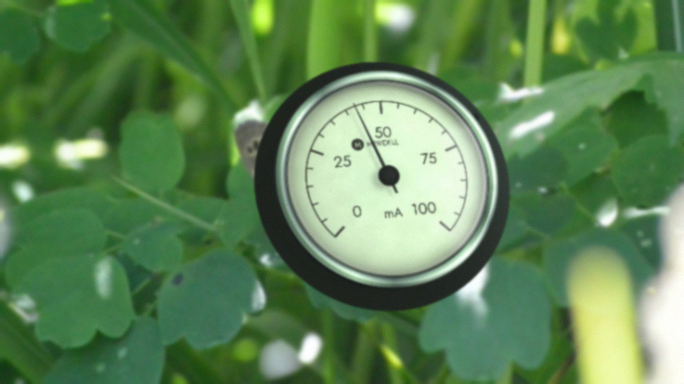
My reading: 42.5; mA
